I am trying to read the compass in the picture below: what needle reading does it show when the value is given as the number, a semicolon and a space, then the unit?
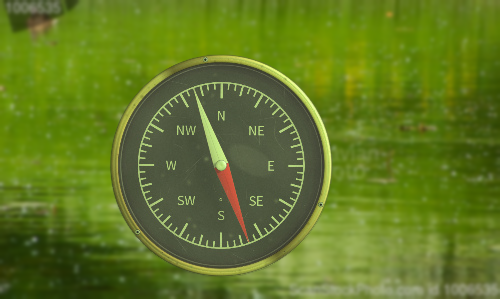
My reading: 160; °
